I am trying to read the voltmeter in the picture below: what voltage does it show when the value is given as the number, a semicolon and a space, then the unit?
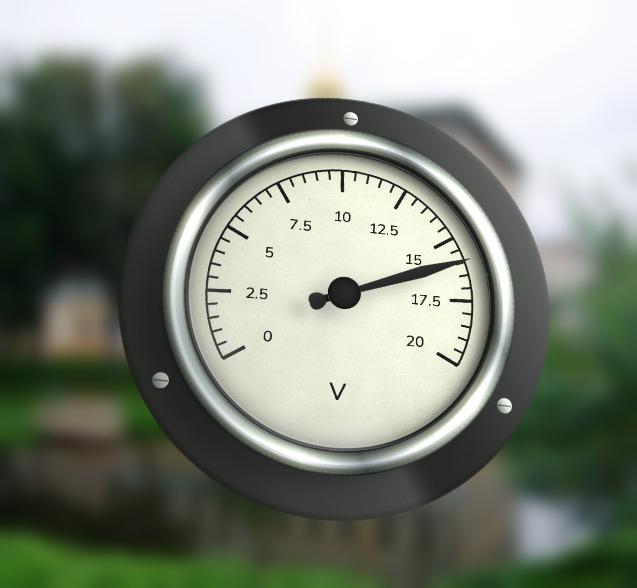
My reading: 16; V
